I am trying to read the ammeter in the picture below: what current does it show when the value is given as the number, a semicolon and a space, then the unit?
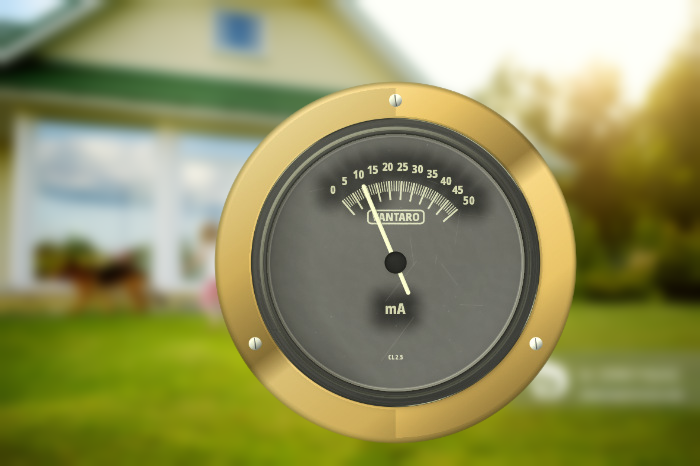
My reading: 10; mA
